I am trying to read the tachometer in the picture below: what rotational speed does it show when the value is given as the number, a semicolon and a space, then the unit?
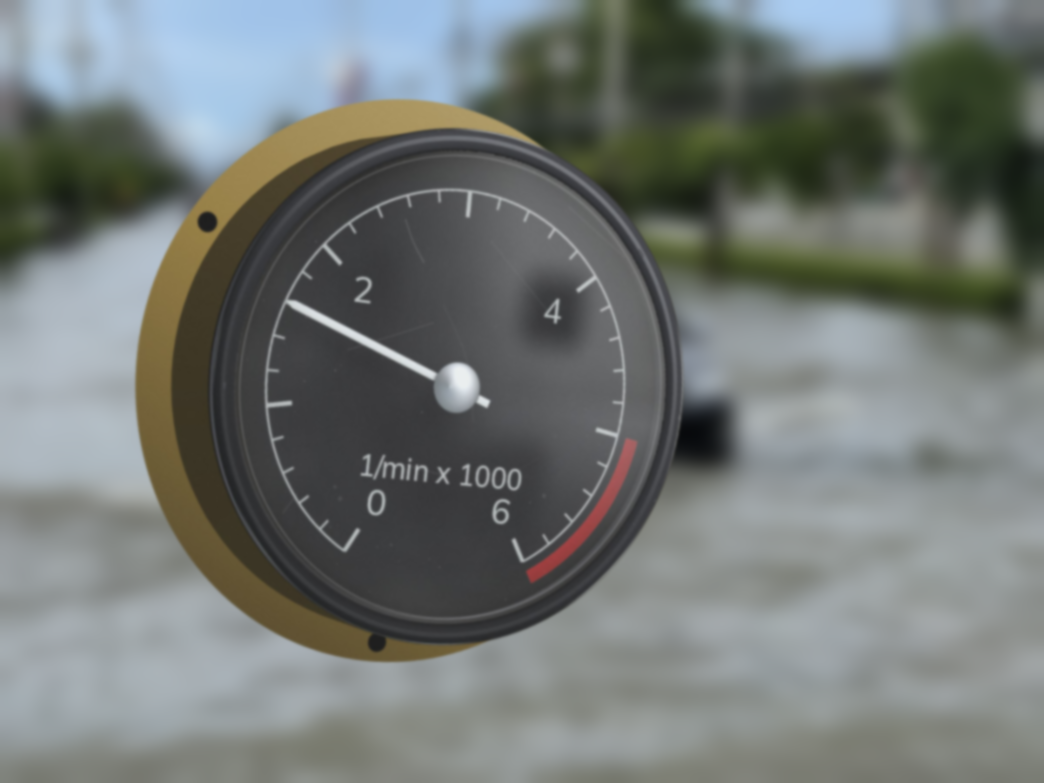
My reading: 1600; rpm
